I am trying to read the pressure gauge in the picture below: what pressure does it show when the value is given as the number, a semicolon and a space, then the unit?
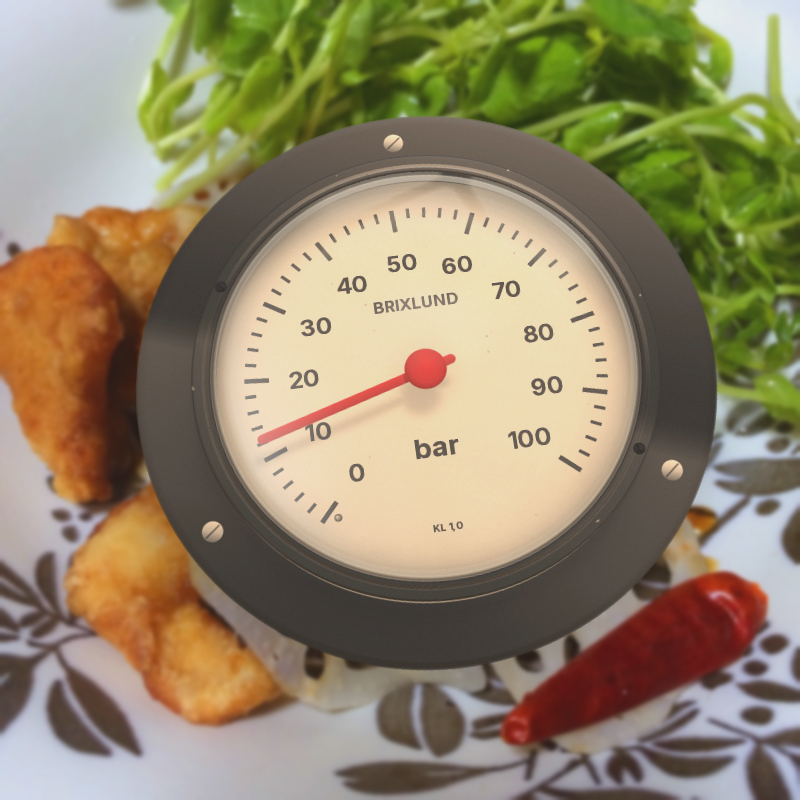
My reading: 12; bar
